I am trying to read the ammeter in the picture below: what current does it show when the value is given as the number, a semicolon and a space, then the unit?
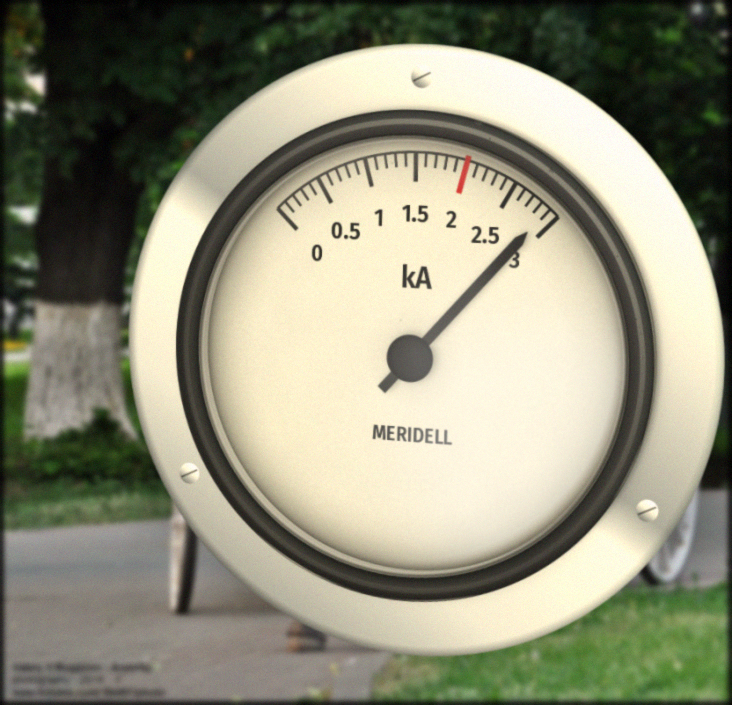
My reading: 2.9; kA
